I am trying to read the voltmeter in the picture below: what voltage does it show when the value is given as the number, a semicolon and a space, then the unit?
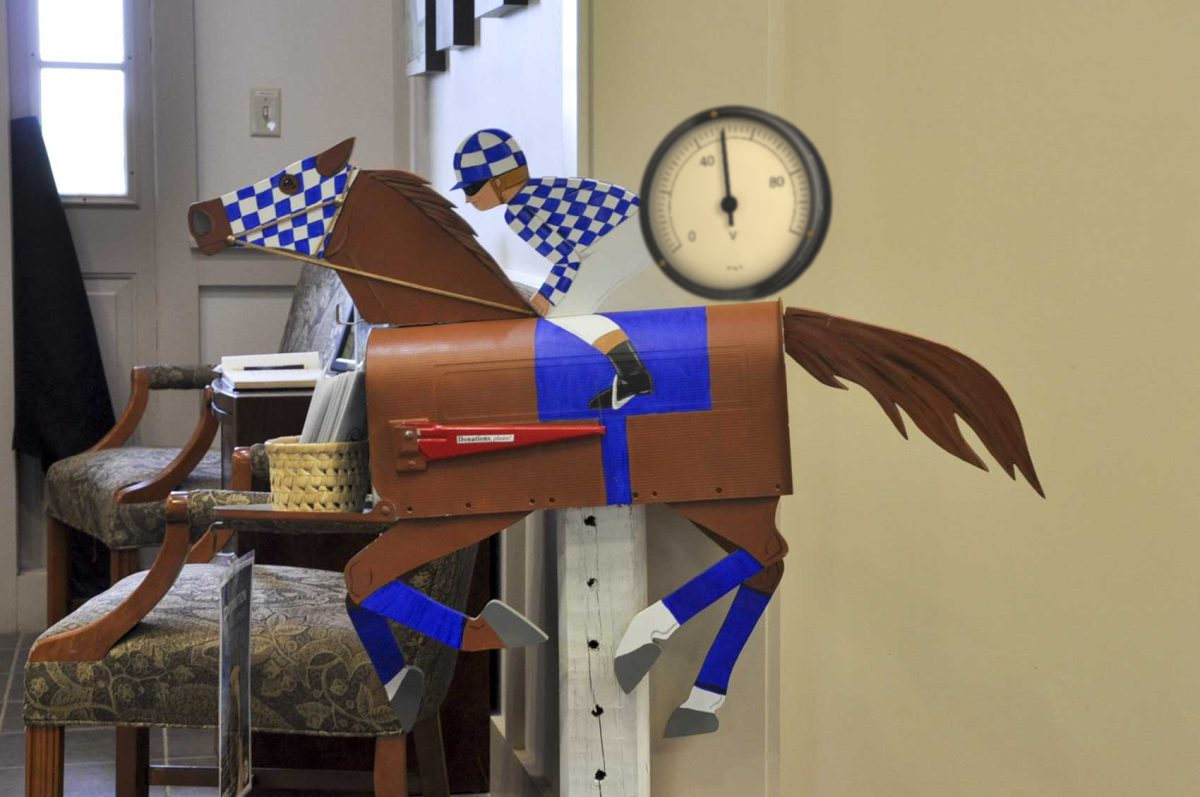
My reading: 50; V
